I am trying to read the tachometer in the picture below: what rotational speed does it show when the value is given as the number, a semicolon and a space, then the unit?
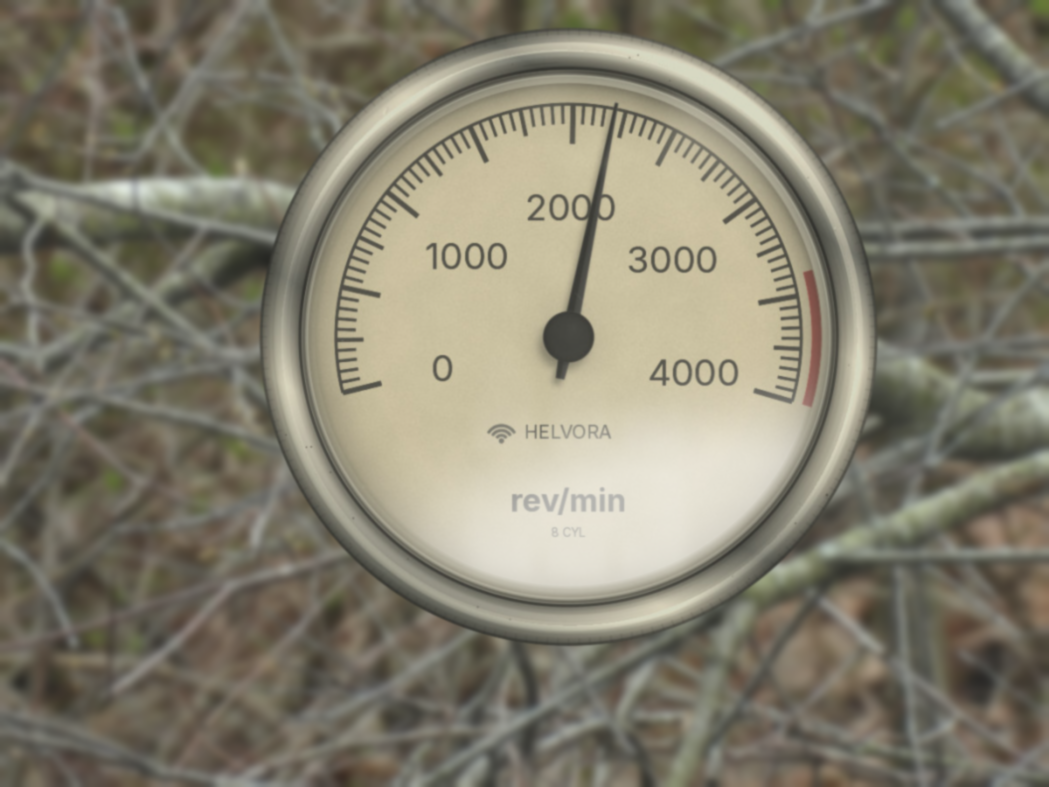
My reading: 2200; rpm
